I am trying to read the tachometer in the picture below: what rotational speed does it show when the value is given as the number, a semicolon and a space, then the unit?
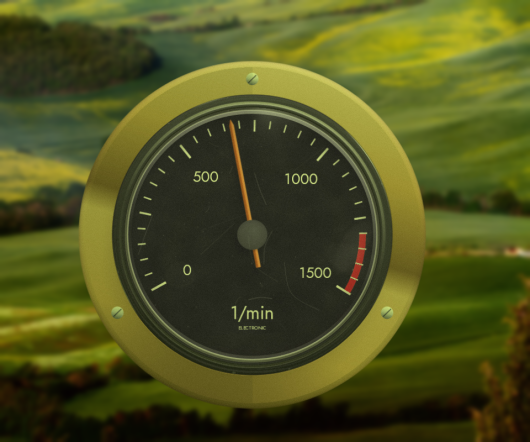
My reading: 675; rpm
